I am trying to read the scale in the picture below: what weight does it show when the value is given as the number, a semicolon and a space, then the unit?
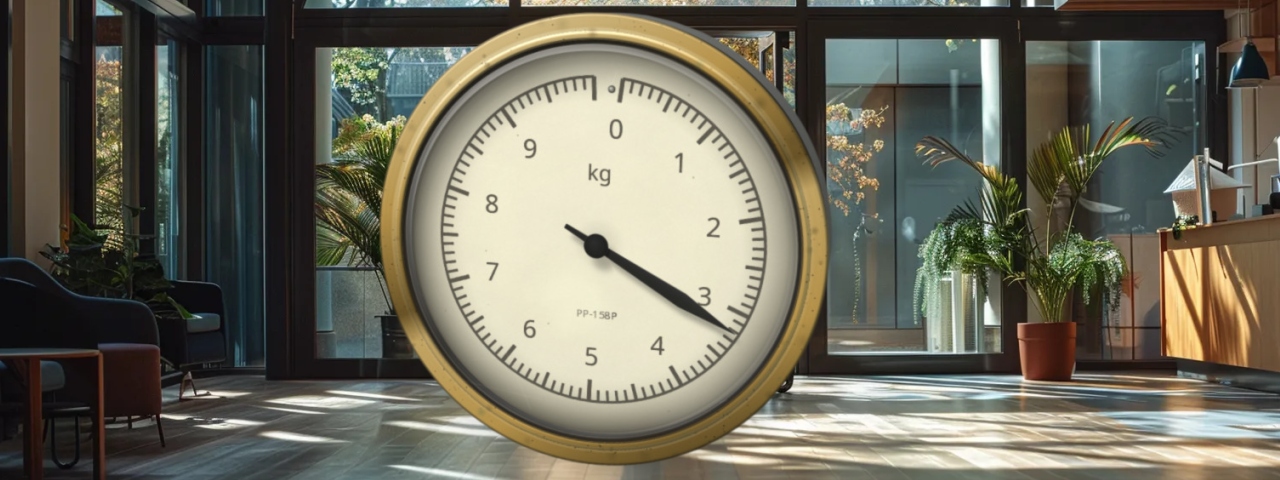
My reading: 3.2; kg
